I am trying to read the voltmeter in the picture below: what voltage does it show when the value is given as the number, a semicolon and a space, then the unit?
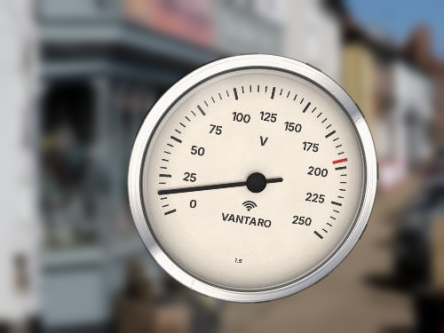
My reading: 15; V
